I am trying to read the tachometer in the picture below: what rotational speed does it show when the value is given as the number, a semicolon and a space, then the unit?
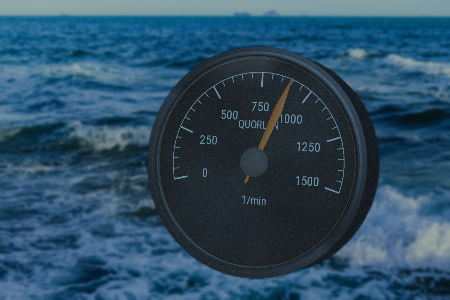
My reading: 900; rpm
